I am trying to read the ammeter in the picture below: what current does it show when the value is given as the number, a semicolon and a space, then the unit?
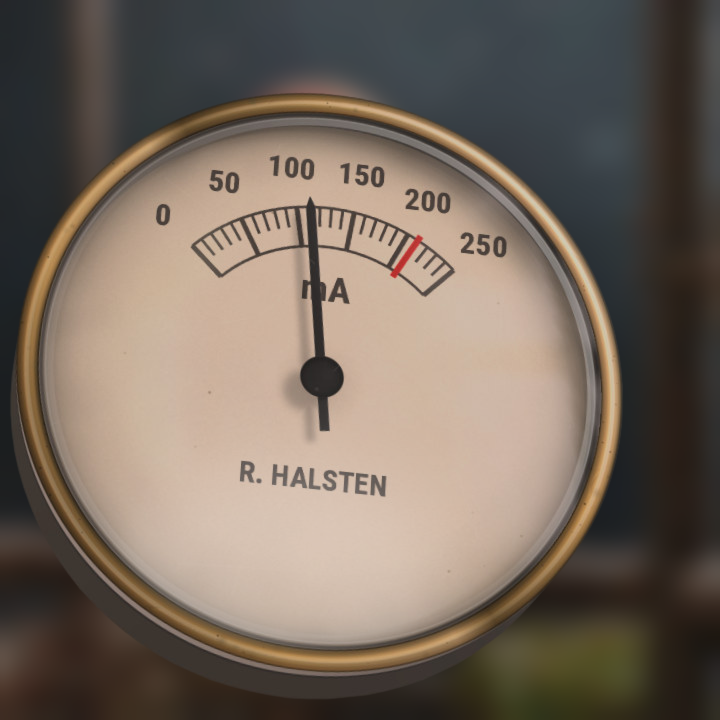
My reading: 110; mA
